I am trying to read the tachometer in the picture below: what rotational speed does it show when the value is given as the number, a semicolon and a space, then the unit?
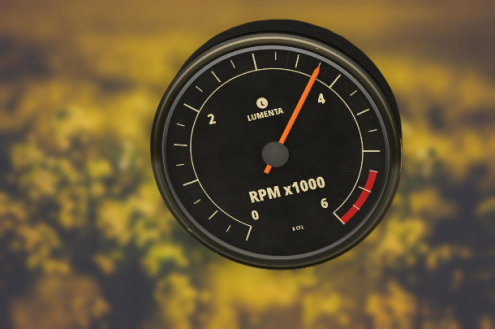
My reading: 3750; rpm
